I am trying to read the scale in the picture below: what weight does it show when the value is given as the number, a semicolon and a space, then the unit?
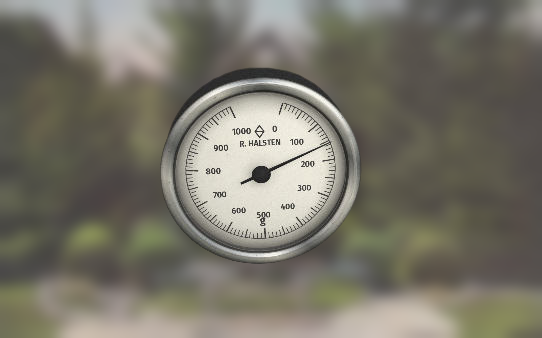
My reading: 150; g
